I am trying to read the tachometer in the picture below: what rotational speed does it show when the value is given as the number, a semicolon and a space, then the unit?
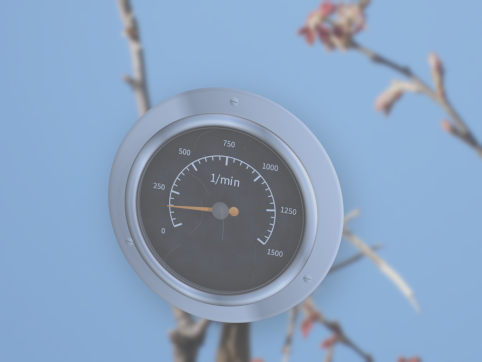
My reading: 150; rpm
